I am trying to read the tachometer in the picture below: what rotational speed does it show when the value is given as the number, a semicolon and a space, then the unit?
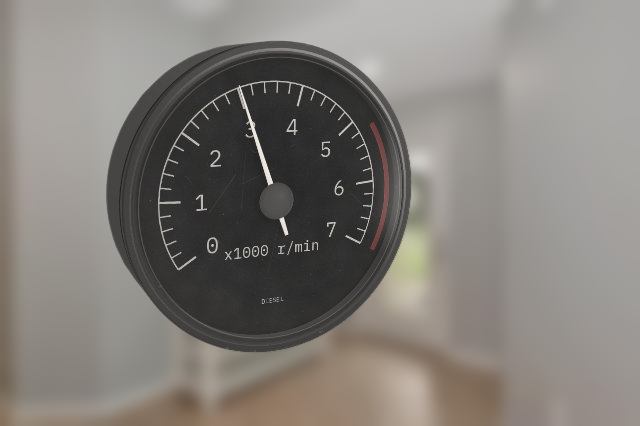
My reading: 3000; rpm
